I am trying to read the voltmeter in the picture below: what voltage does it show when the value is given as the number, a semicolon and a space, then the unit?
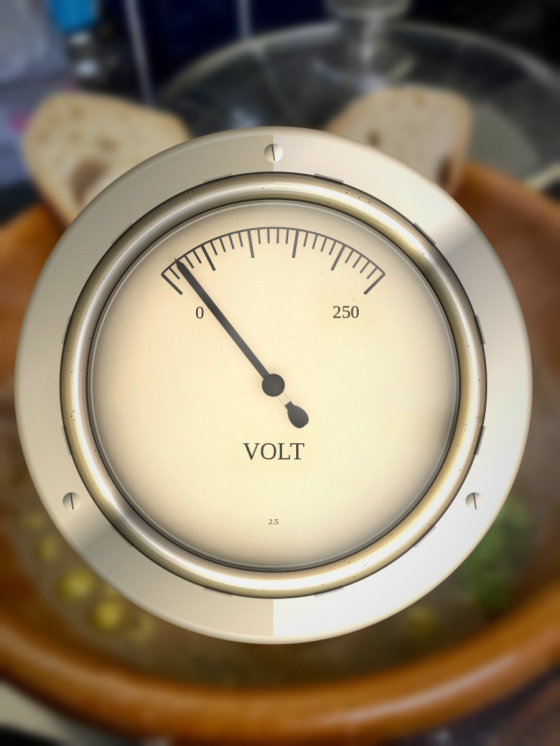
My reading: 20; V
